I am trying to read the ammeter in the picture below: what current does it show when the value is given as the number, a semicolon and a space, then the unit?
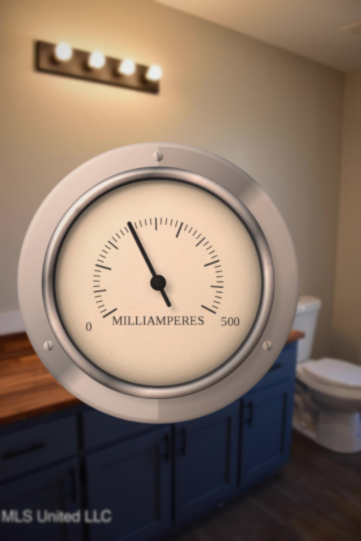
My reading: 200; mA
